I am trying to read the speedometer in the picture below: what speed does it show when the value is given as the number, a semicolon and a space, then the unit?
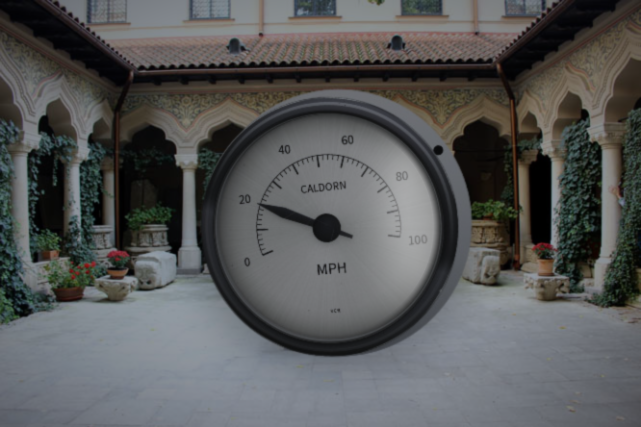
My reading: 20; mph
